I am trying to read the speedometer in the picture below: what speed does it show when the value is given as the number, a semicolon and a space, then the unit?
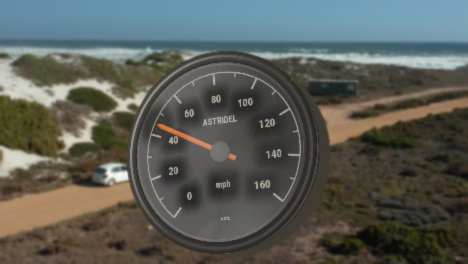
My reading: 45; mph
